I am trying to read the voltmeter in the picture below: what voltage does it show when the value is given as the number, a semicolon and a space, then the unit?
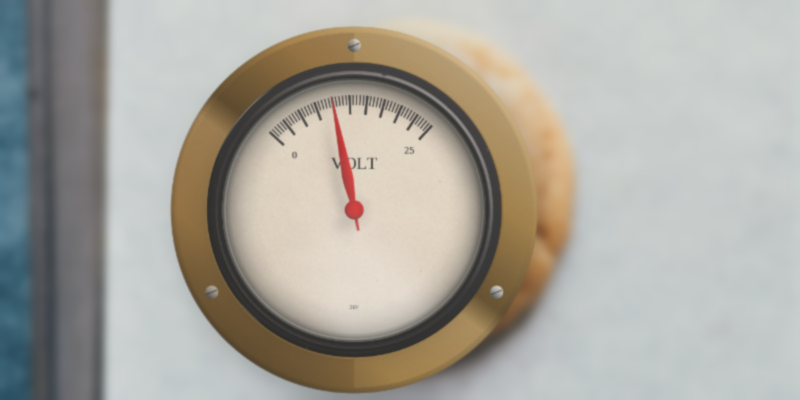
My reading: 10; V
